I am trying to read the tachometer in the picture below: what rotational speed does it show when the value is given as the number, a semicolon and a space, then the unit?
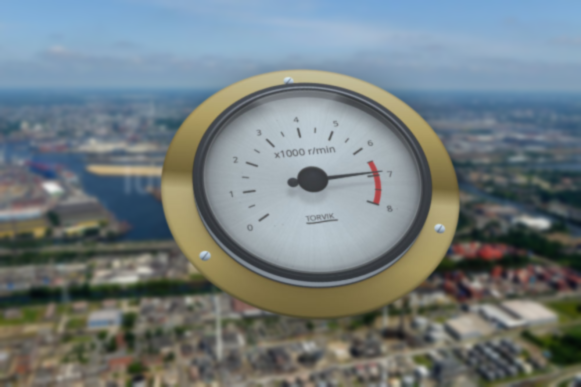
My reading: 7000; rpm
